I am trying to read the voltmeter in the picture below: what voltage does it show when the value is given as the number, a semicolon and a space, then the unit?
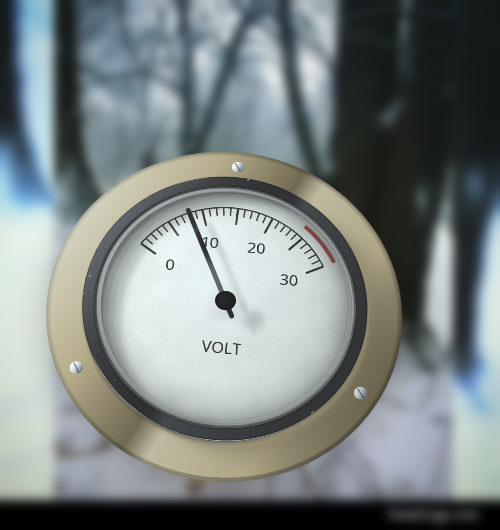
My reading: 8; V
